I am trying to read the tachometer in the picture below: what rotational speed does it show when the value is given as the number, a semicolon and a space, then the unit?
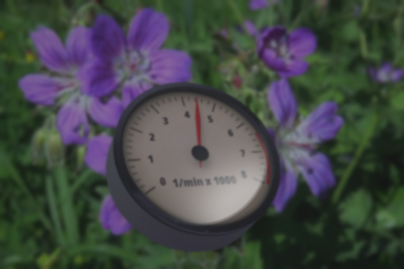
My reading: 4400; rpm
